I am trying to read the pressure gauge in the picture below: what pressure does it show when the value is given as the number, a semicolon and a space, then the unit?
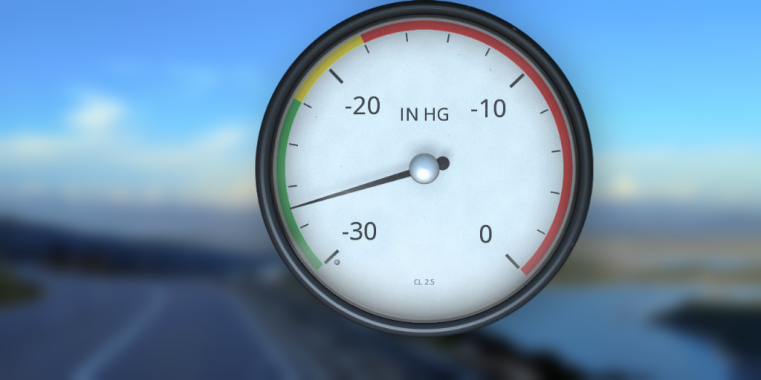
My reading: -27; inHg
